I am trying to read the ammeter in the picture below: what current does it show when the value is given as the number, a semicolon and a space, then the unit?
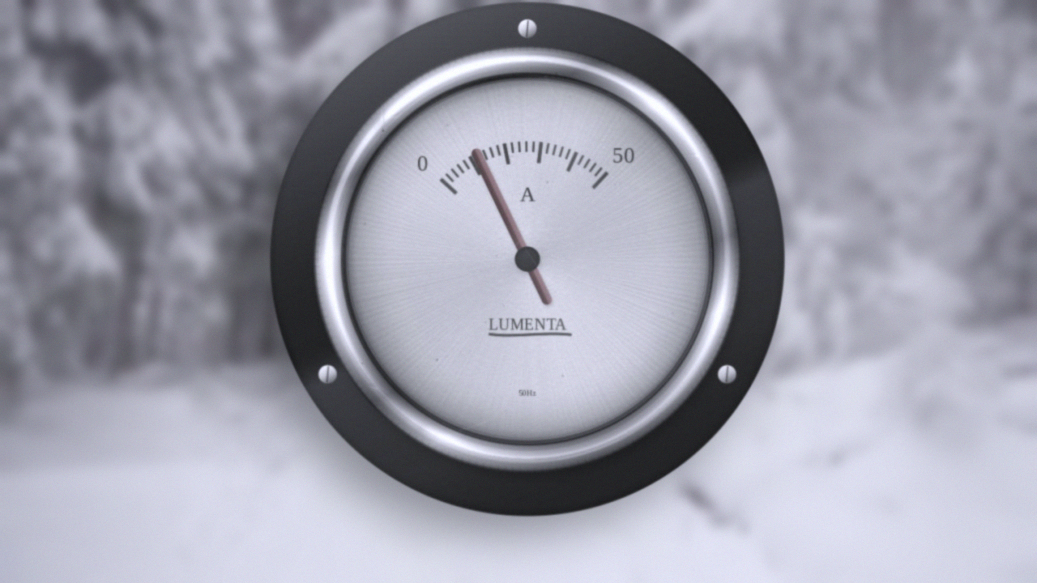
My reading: 12; A
